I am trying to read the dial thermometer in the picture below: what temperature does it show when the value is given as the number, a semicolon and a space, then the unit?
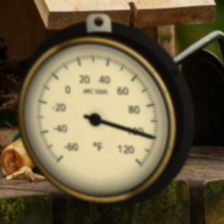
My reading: 100; °F
